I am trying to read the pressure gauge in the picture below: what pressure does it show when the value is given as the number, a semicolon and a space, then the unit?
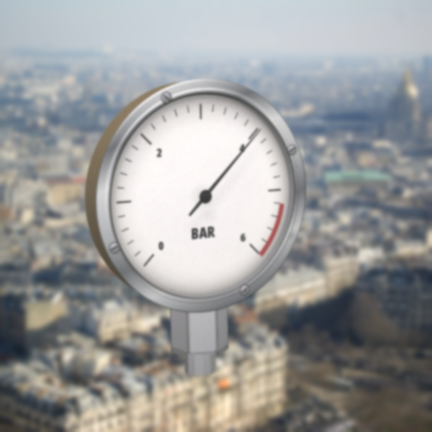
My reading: 4; bar
